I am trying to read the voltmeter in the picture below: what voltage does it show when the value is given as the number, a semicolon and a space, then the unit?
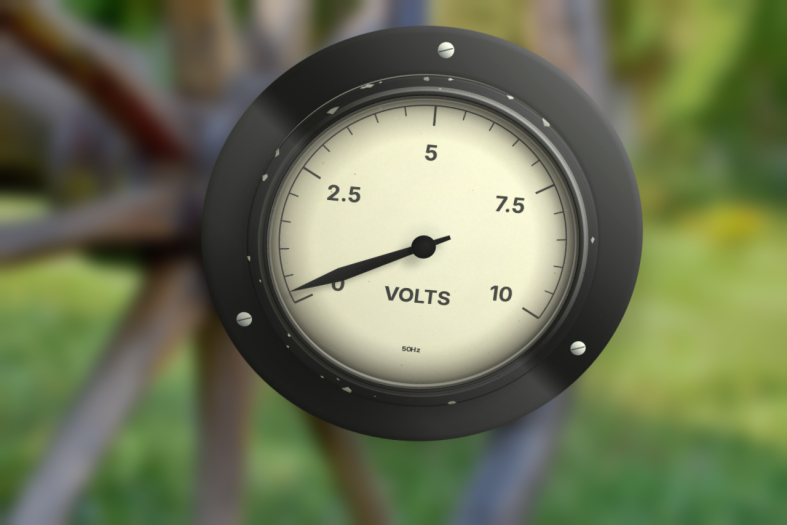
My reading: 0.25; V
